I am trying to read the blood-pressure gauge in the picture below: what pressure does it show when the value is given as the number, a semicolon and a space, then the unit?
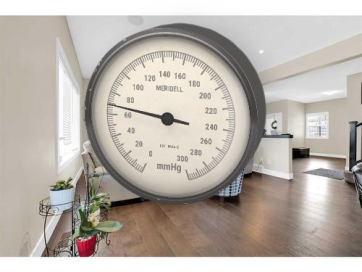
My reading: 70; mmHg
